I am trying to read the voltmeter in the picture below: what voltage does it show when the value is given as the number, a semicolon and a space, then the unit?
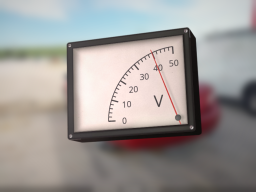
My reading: 40; V
